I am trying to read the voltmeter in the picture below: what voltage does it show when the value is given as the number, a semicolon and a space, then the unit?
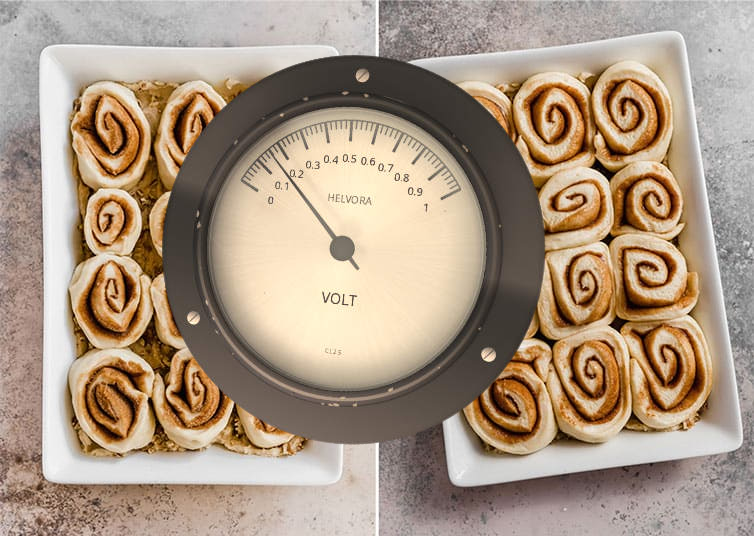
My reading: 0.16; V
